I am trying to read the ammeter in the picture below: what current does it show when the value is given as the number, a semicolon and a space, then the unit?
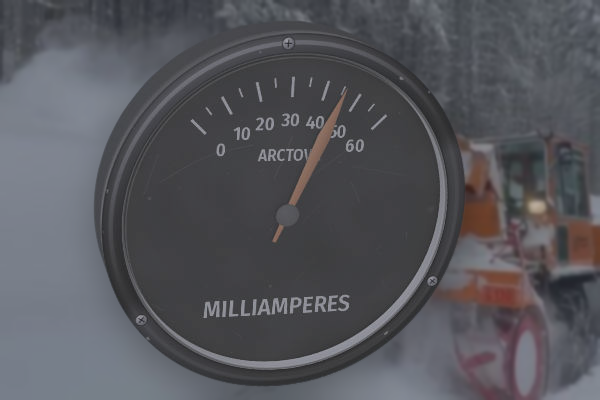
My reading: 45; mA
